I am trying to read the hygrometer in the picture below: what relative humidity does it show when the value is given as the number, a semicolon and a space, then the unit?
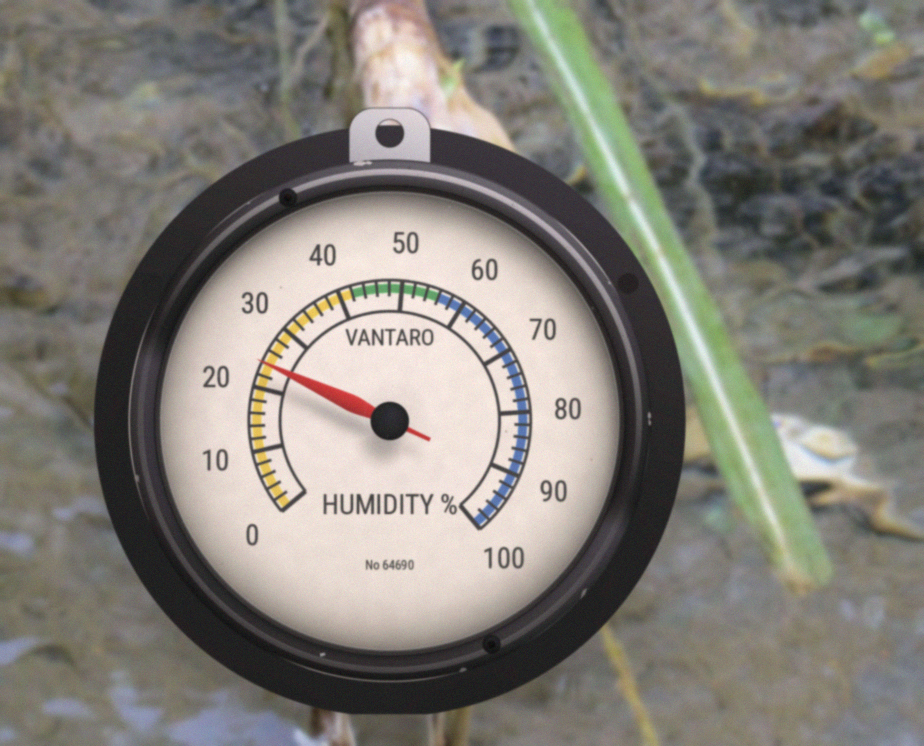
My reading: 24; %
